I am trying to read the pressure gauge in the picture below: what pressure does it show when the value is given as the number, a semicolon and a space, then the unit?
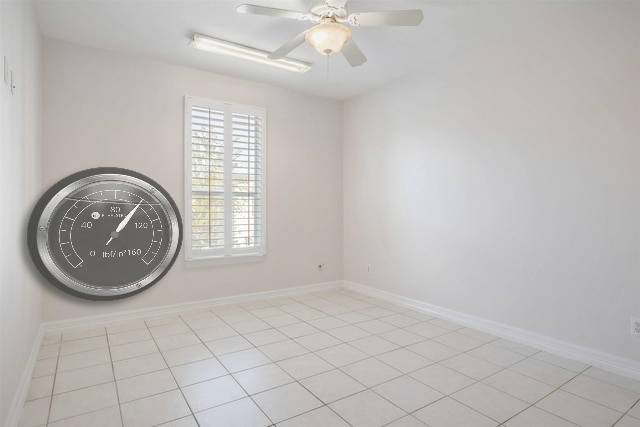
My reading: 100; psi
